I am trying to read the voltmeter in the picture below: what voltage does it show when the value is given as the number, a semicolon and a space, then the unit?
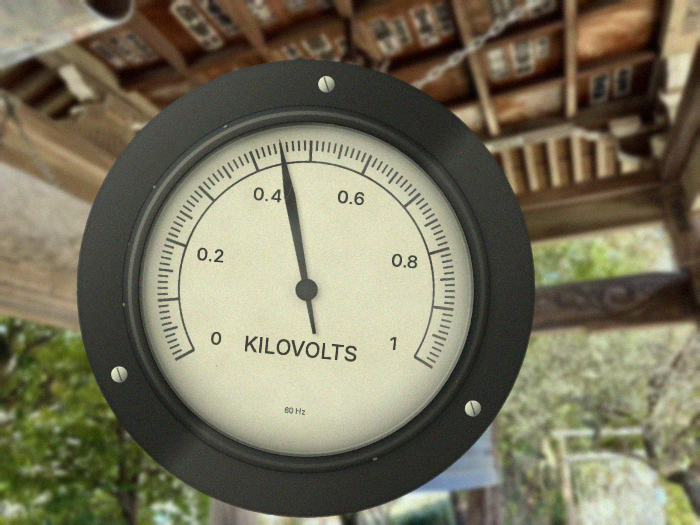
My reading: 0.45; kV
